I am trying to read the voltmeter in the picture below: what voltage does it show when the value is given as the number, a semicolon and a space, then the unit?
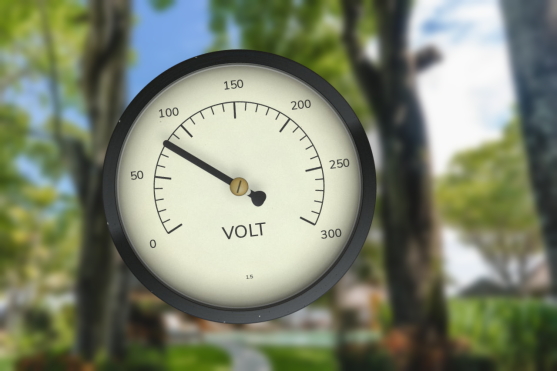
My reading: 80; V
